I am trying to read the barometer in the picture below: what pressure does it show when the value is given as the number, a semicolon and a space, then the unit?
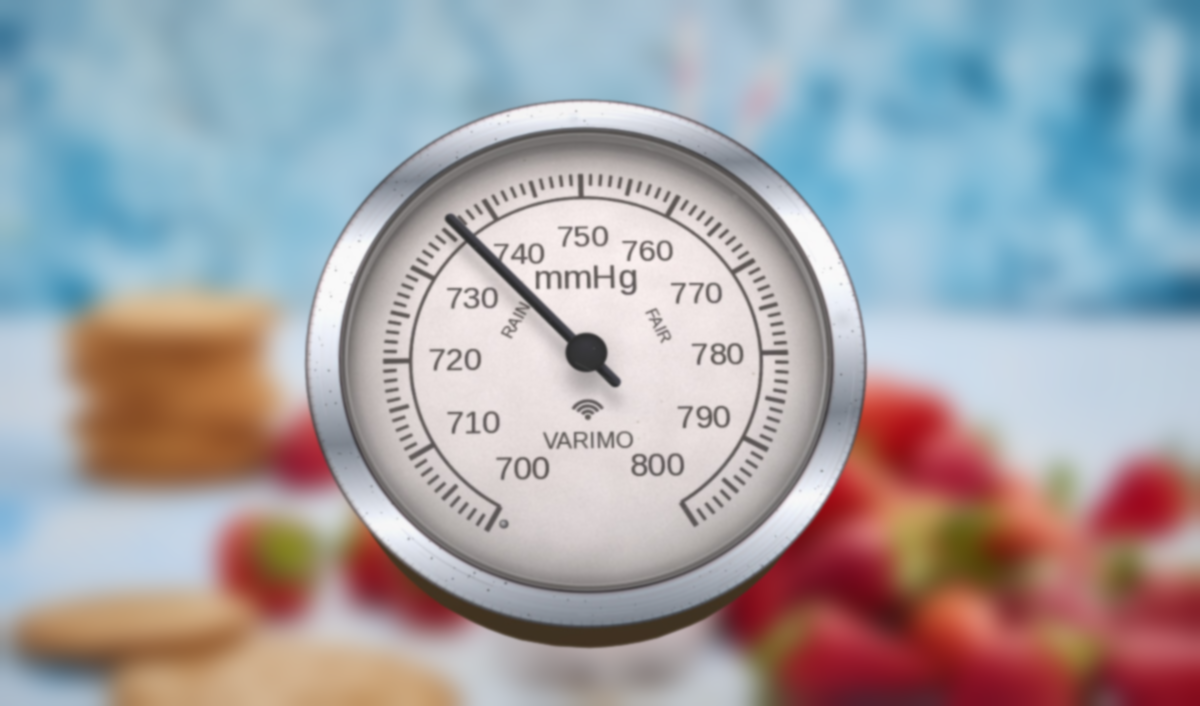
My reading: 736; mmHg
